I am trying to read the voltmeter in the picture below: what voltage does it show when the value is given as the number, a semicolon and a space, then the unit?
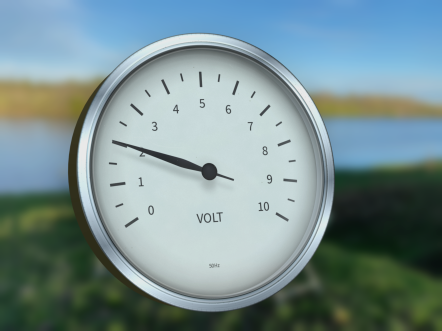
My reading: 2; V
